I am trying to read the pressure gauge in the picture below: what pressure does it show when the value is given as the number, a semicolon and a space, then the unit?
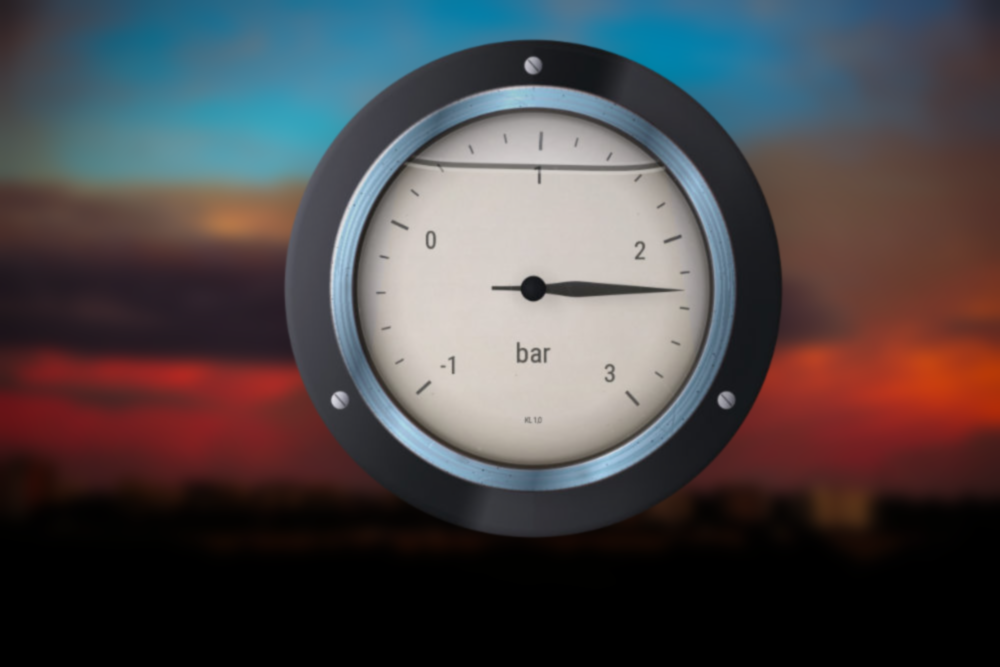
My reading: 2.3; bar
